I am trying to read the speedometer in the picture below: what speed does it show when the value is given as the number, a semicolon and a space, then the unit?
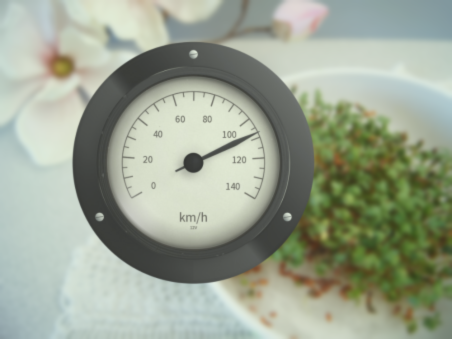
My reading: 107.5; km/h
